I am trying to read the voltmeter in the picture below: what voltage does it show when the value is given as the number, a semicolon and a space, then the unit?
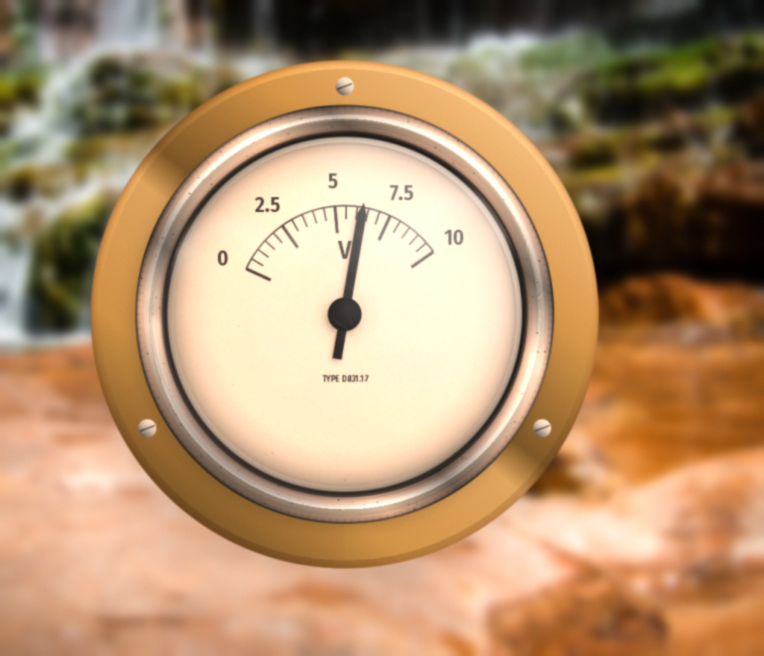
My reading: 6.25; V
